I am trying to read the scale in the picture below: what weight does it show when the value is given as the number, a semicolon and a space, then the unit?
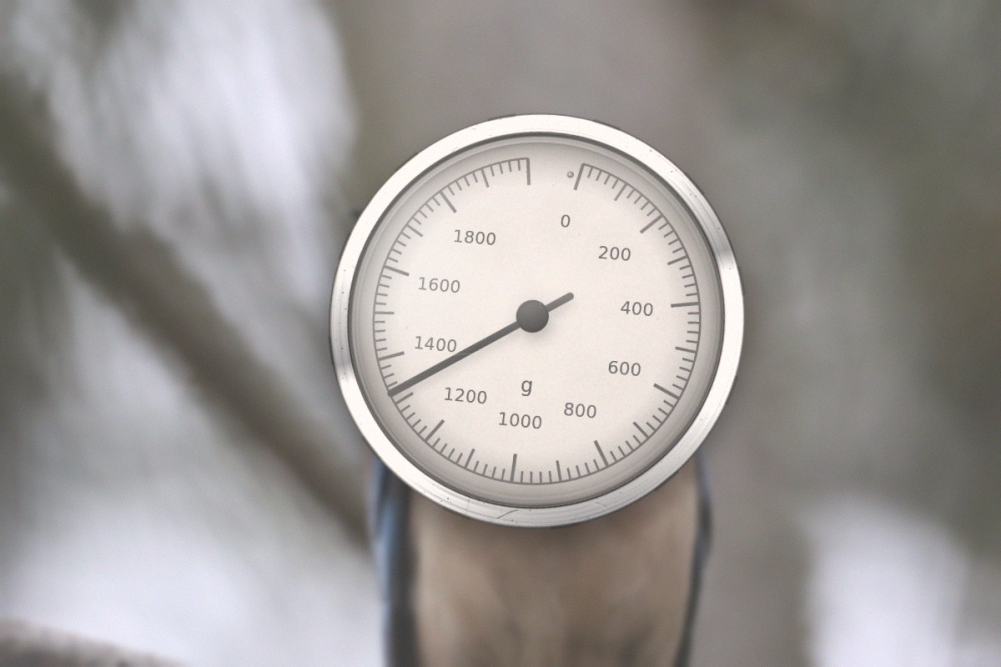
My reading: 1320; g
